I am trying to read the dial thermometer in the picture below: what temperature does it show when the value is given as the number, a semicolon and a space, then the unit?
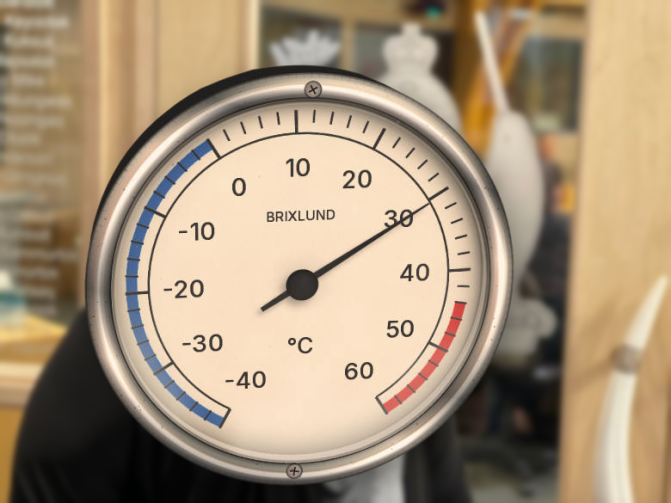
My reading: 30; °C
